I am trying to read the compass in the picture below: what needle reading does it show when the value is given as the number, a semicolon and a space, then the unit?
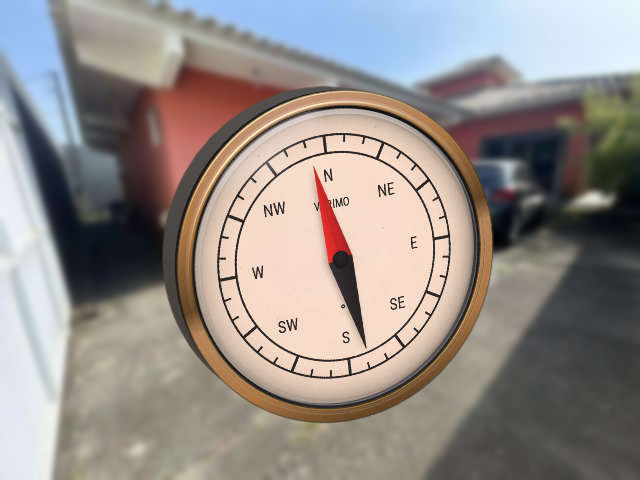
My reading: 350; °
